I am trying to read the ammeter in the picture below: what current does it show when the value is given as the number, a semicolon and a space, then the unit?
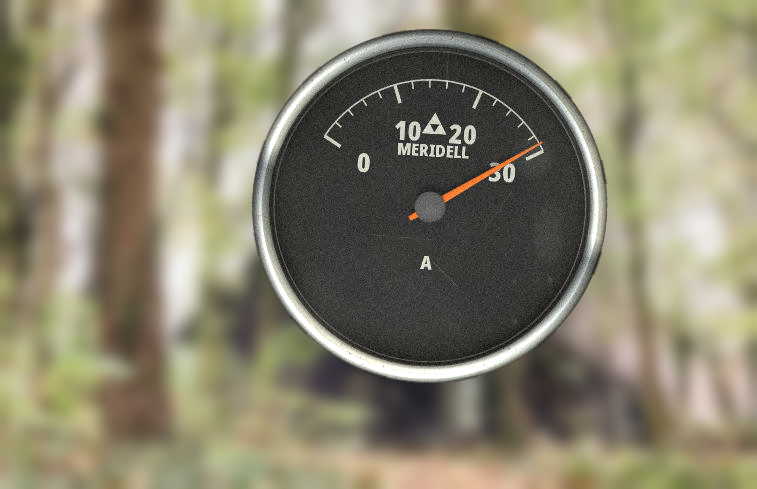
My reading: 29; A
